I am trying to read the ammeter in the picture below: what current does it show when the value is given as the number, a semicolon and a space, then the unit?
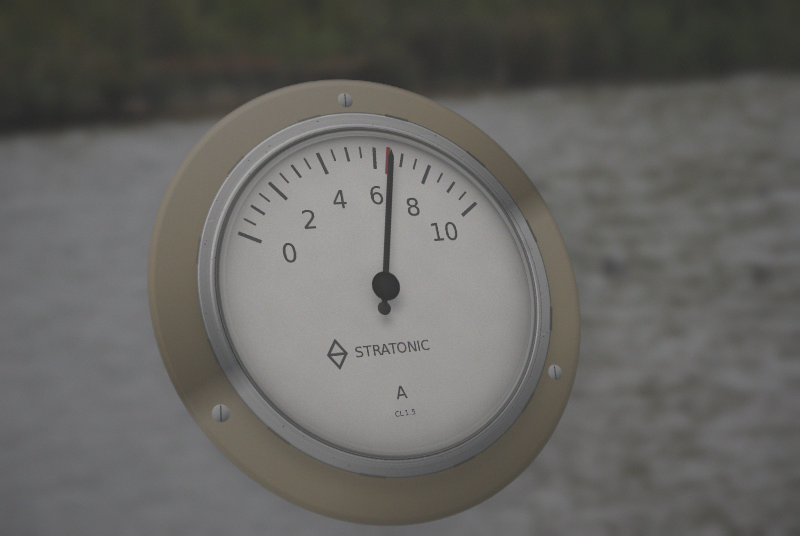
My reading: 6.5; A
